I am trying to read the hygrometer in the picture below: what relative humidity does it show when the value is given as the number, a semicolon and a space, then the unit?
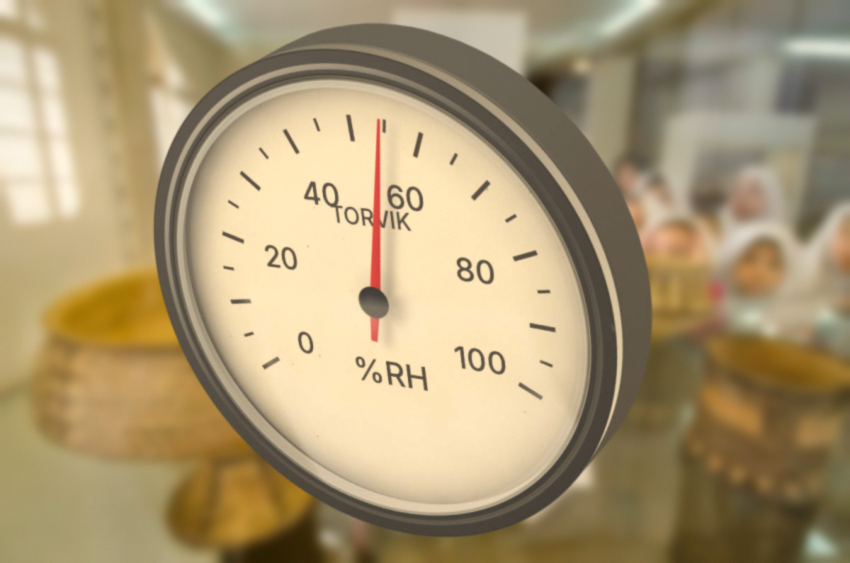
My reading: 55; %
